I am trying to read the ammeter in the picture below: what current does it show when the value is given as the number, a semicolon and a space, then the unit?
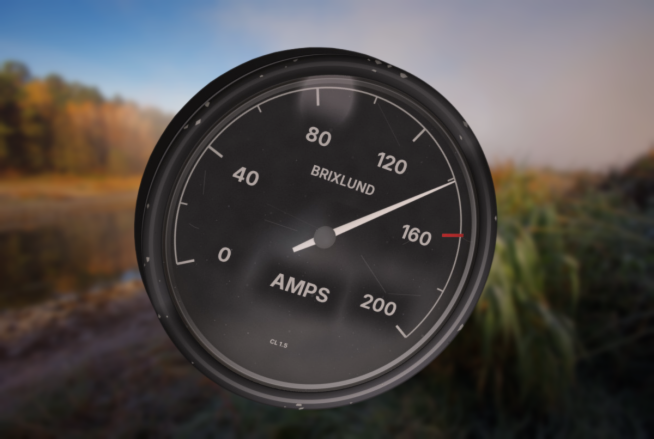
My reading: 140; A
